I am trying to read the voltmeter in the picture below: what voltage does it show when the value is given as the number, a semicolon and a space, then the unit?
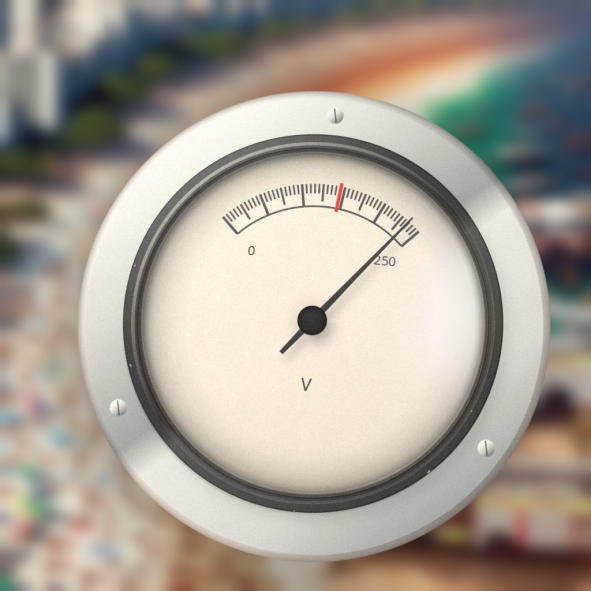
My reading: 235; V
